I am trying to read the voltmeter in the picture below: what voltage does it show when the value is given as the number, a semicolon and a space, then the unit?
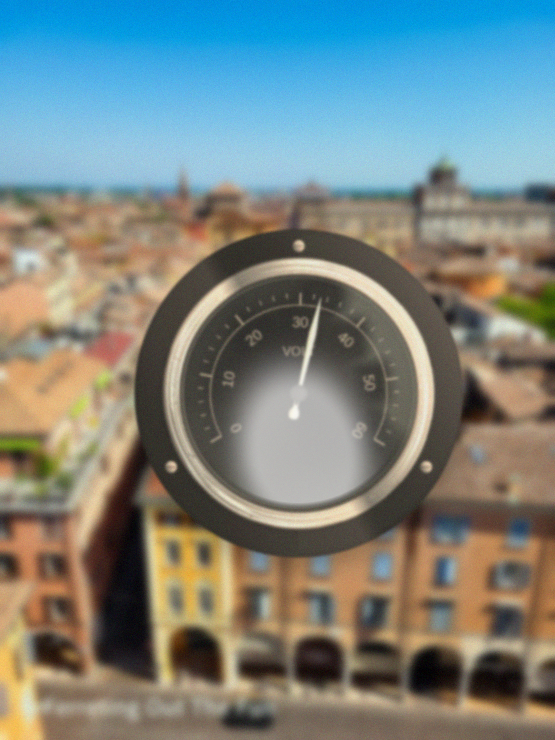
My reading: 33; V
